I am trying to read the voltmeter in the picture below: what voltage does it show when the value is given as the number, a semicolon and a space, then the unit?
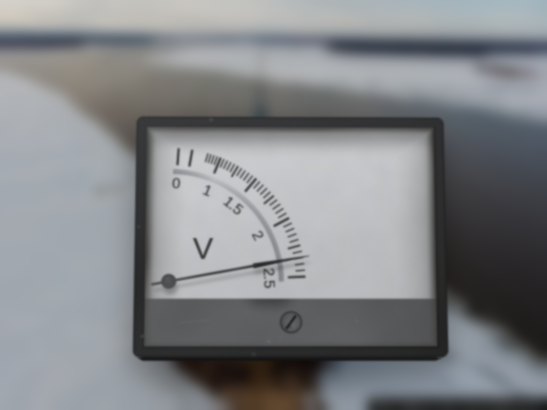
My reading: 2.35; V
